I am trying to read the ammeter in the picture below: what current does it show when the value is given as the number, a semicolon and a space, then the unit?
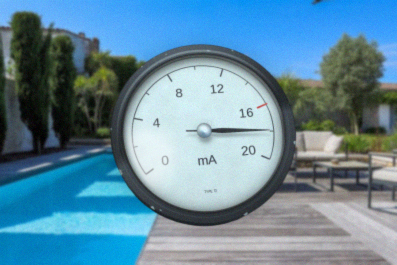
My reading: 18; mA
